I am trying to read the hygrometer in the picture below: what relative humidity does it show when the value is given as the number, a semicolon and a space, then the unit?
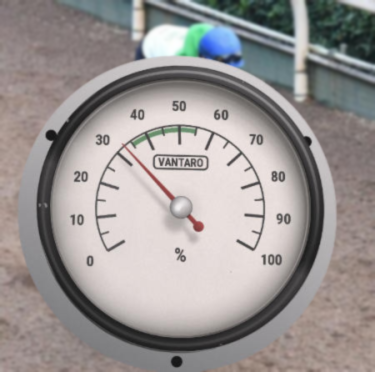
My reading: 32.5; %
